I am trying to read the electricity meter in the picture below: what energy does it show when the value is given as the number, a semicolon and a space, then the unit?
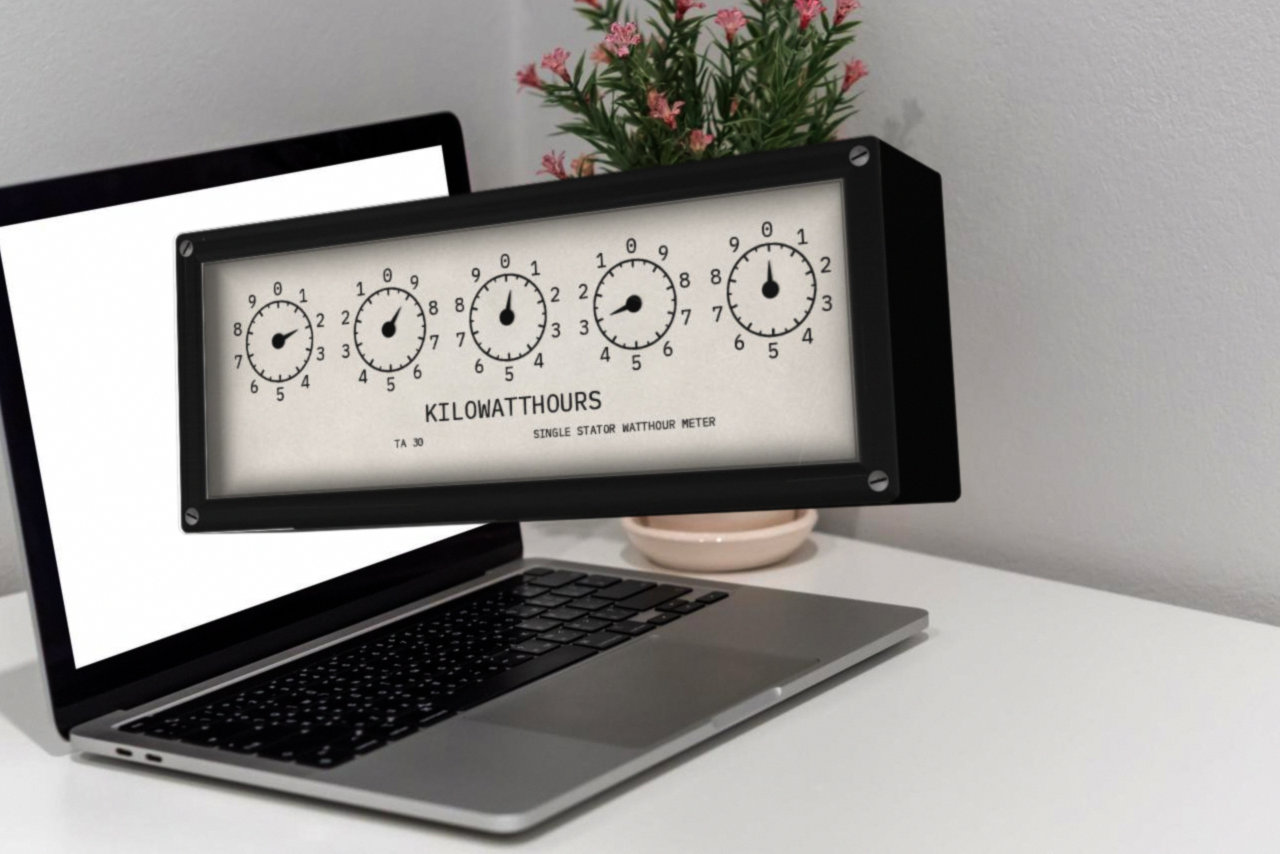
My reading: 19030; kWh
